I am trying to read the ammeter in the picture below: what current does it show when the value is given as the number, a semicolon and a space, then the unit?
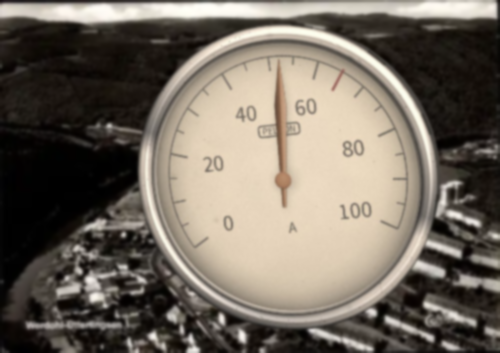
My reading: 52.5; A
